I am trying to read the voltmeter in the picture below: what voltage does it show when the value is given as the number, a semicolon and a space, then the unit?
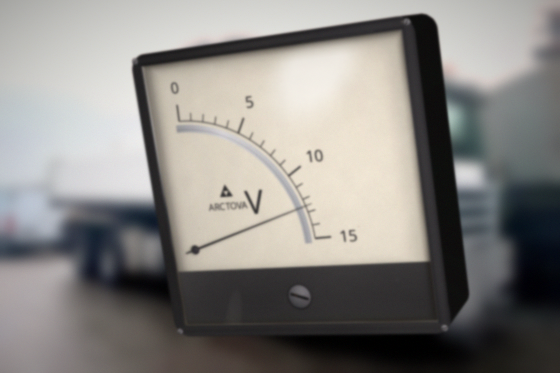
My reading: 12.5; V
